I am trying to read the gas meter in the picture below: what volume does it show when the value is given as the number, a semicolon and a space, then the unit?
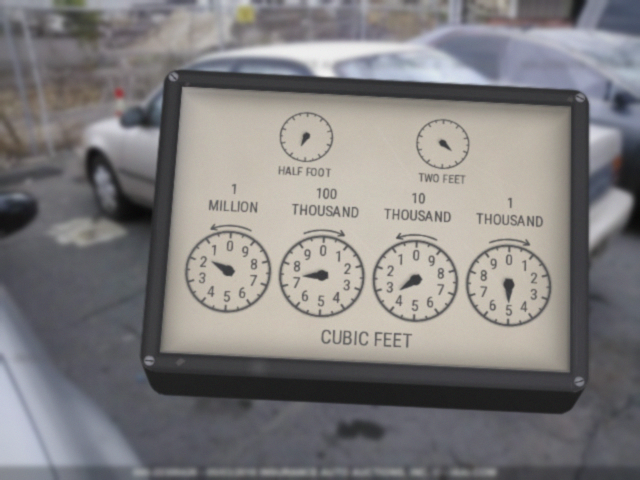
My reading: 173500; ft³
